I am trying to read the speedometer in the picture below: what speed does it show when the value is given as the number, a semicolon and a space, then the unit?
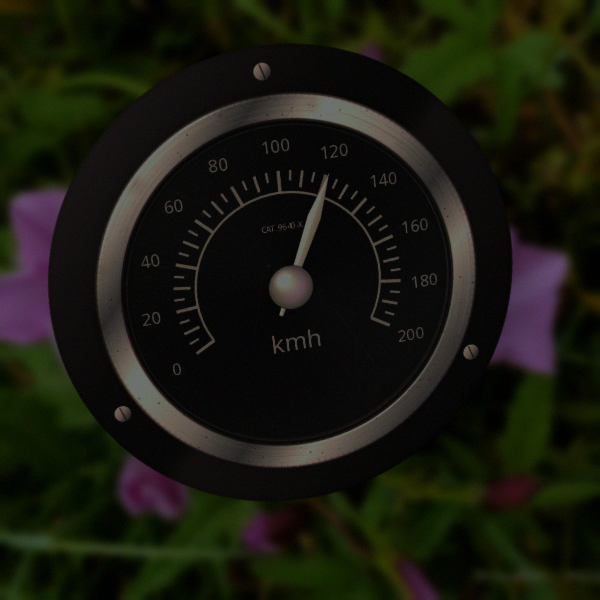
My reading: 120; km/h
